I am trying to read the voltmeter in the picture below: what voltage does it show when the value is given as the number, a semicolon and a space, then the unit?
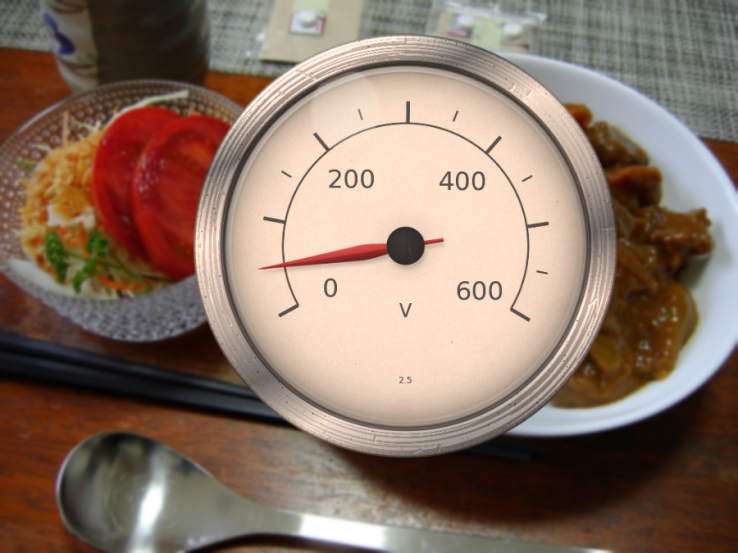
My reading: 50; V
